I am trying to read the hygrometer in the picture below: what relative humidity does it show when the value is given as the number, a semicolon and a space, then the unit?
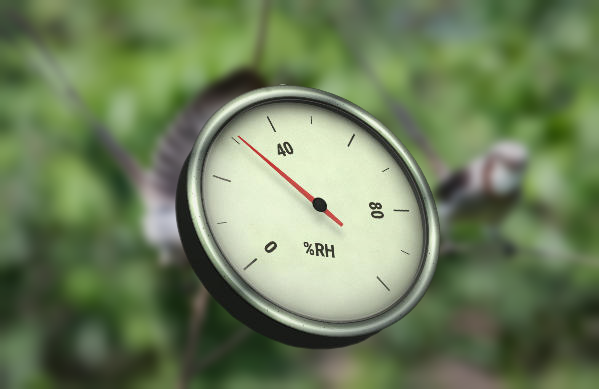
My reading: 30; %
